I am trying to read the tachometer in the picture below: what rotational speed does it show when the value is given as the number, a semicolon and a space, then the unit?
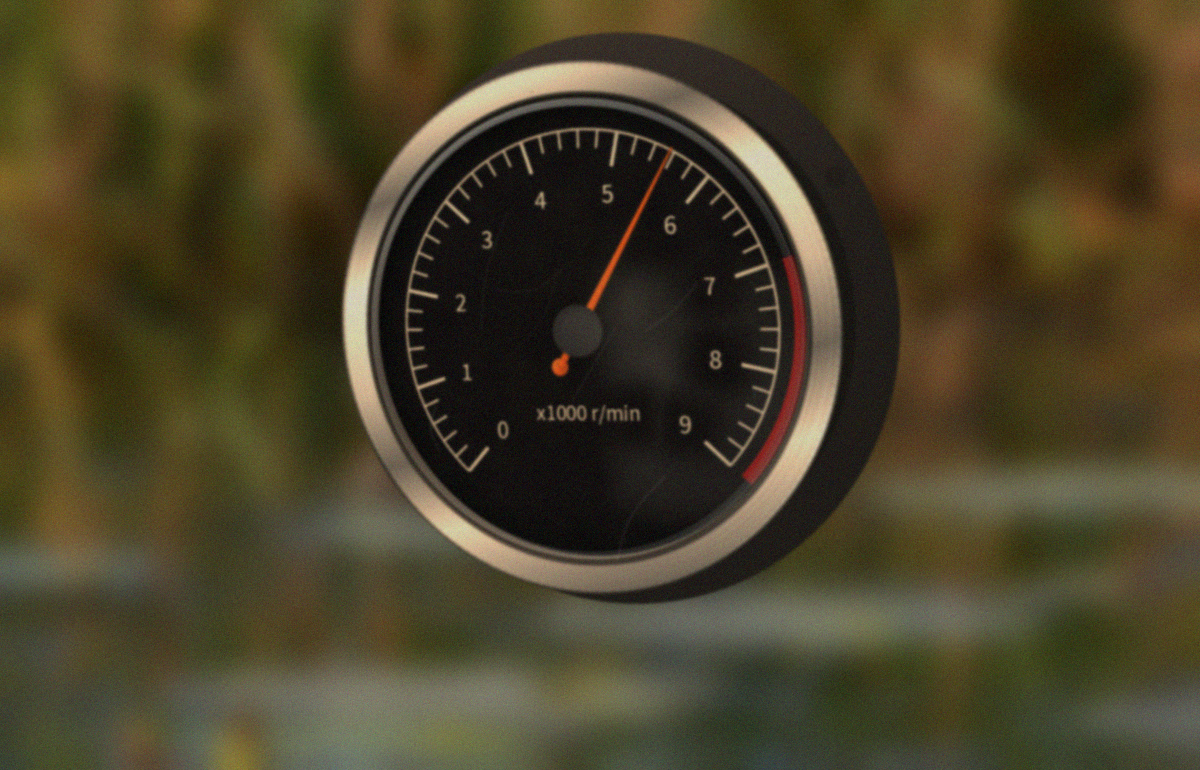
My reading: 5600; rpm
